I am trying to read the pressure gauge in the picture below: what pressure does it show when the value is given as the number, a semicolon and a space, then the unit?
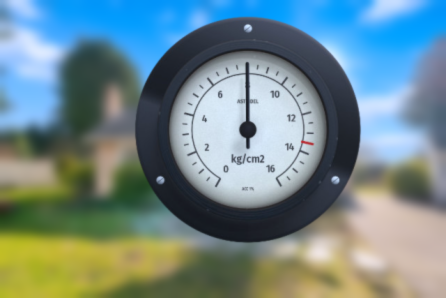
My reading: 8; kg/cm²
